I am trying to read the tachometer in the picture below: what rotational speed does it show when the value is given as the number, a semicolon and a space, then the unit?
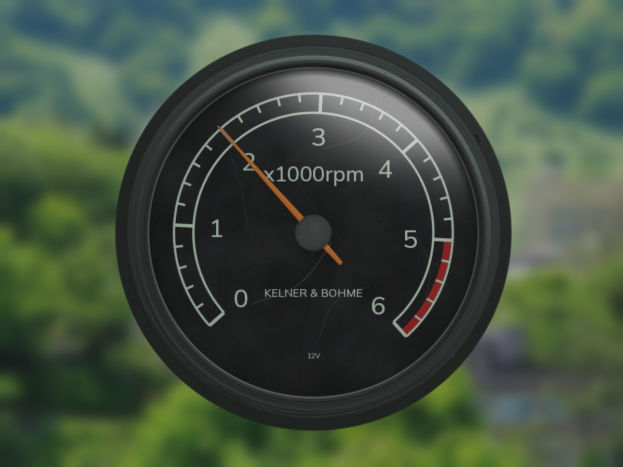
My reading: 2000; rpm
